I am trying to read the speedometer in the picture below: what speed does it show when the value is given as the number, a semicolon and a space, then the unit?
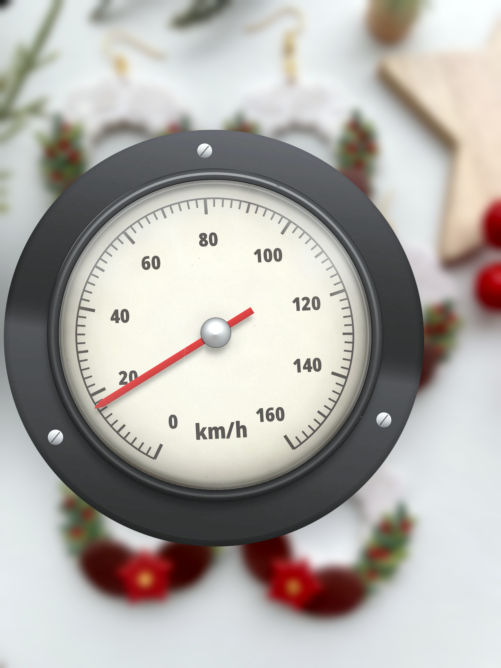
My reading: 17; km/h
